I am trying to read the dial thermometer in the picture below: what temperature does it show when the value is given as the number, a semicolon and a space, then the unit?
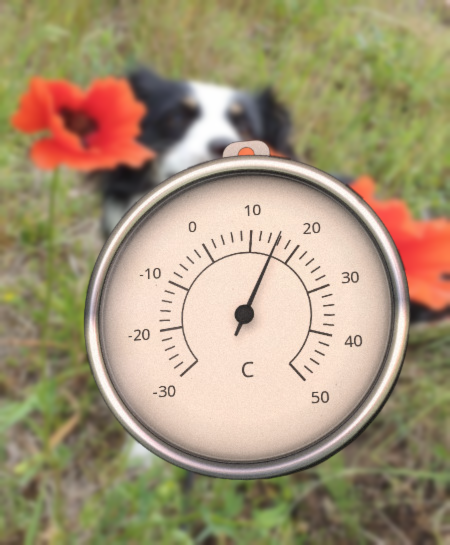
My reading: 16; °C
